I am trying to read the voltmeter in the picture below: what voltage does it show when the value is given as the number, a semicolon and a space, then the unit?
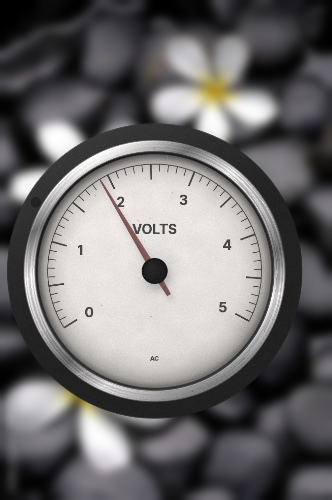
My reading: 1.9; V
